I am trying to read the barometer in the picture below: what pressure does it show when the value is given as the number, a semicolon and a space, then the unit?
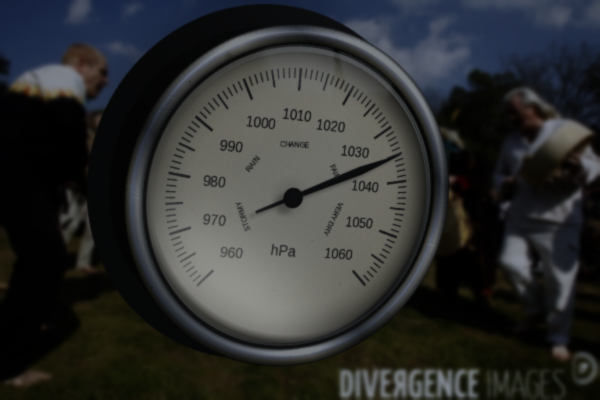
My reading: 1035; hPa
